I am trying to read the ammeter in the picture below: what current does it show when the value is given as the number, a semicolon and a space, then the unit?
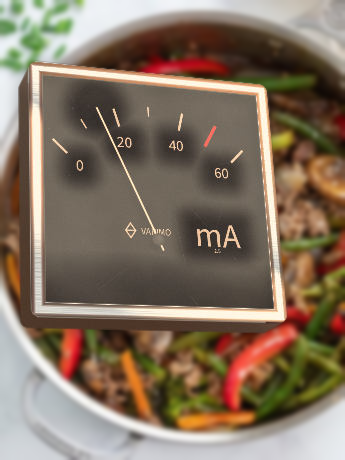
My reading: 15; mA
